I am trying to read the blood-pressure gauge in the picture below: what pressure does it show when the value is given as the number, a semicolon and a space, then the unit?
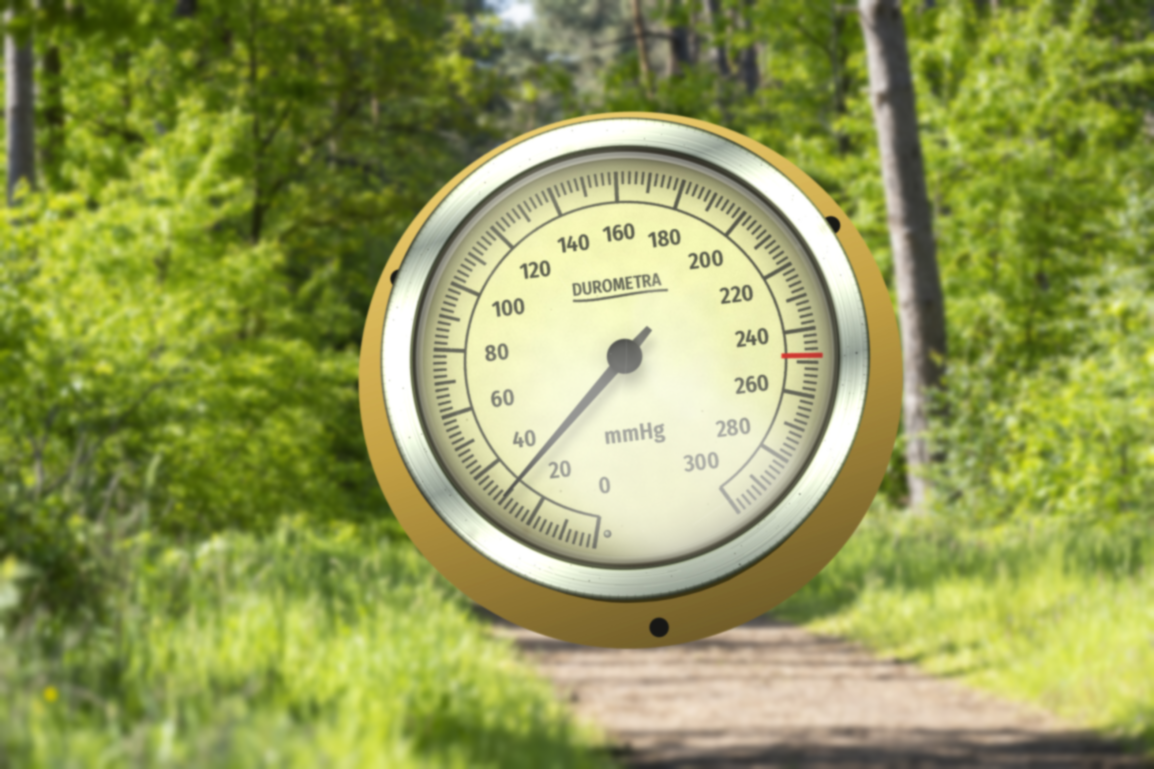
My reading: 30; mmHg
